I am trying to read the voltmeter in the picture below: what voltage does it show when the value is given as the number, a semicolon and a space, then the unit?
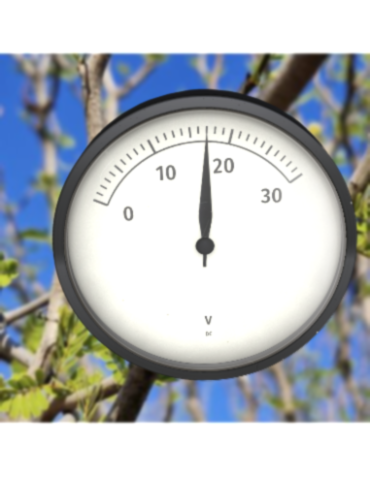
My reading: 17; V
